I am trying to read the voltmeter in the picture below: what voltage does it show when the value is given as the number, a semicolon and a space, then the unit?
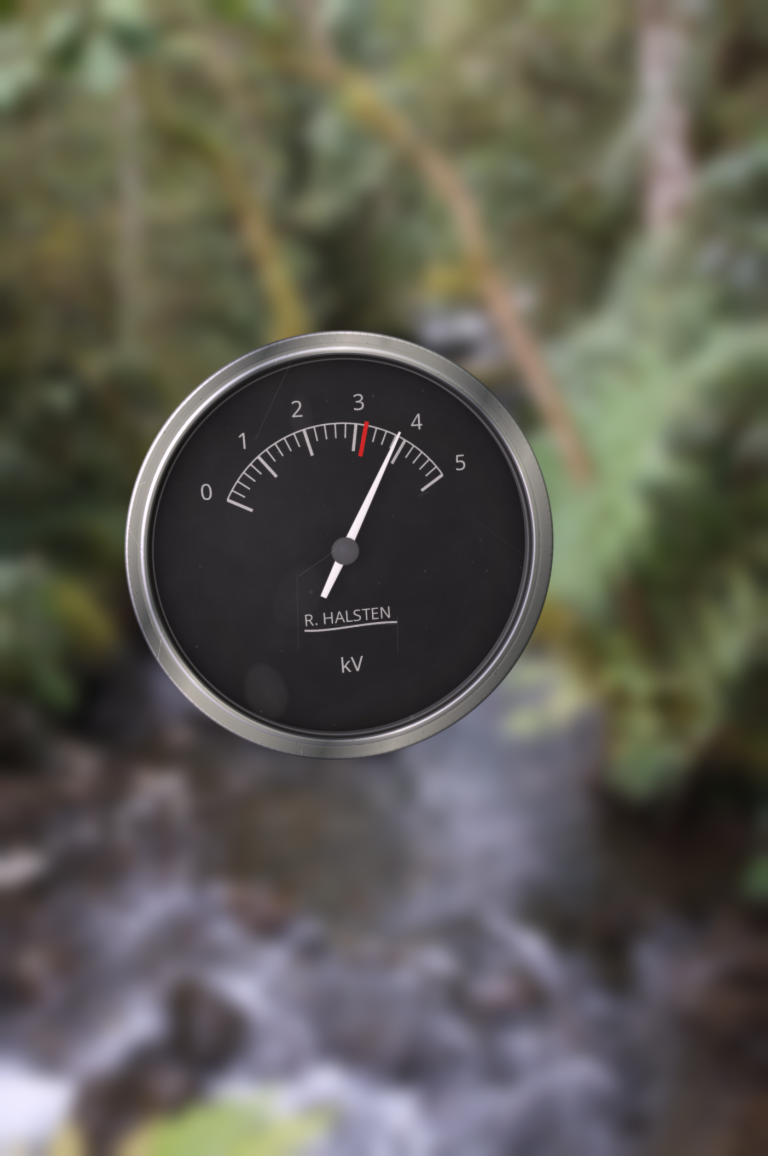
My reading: 3.8; kV
